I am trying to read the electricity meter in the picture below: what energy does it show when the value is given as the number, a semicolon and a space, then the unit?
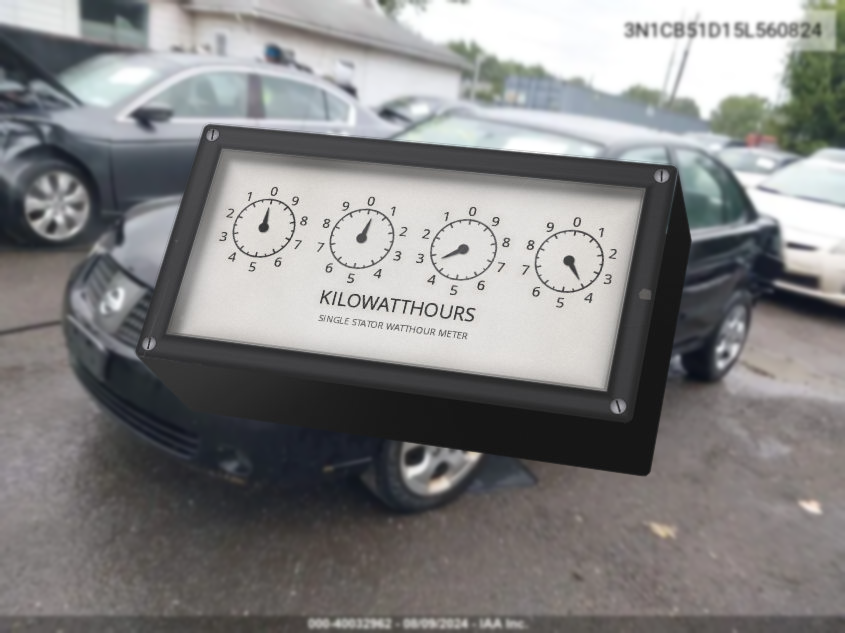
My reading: 34; kWh
